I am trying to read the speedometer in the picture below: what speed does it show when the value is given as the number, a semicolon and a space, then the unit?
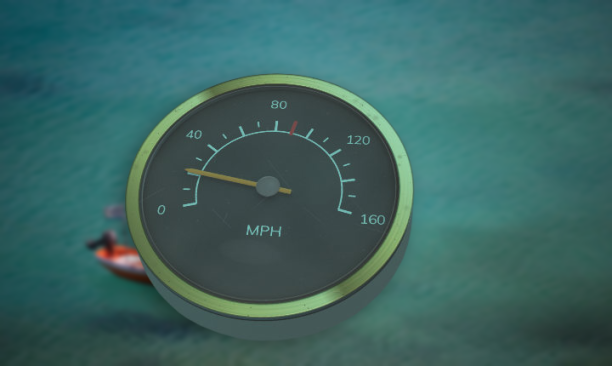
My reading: 20; mph
